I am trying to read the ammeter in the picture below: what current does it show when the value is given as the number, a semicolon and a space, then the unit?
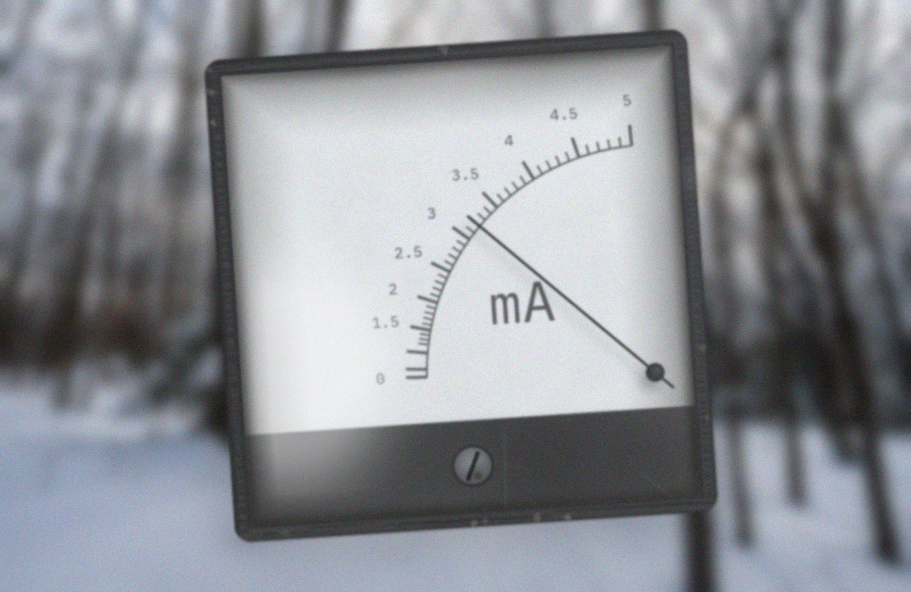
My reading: 3.2; mA
